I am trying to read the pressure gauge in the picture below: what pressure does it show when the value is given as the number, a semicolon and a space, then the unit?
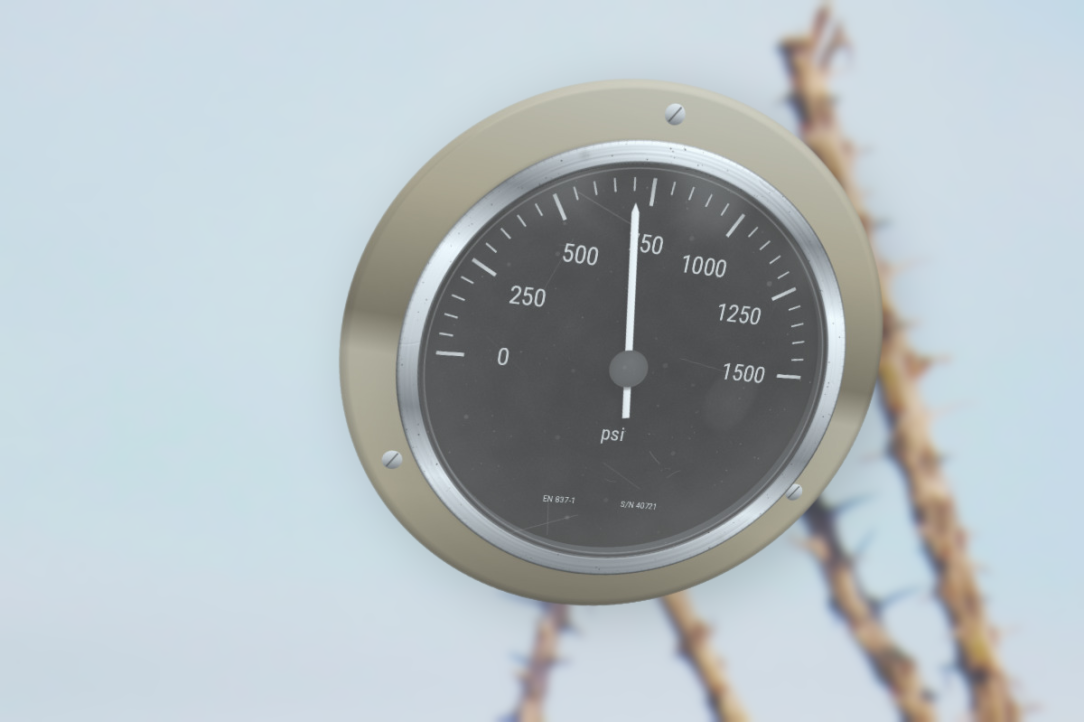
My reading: 700; psi
